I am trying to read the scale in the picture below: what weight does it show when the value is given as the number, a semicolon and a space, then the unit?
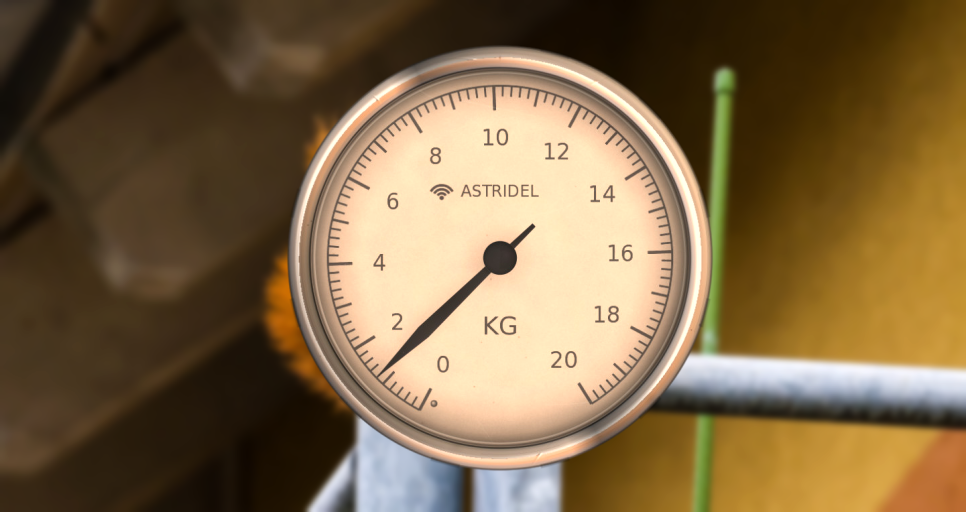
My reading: 1.2; kg
